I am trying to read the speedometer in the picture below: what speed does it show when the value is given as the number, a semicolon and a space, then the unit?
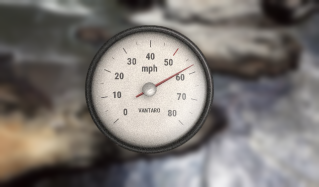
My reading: 57.5; mph
